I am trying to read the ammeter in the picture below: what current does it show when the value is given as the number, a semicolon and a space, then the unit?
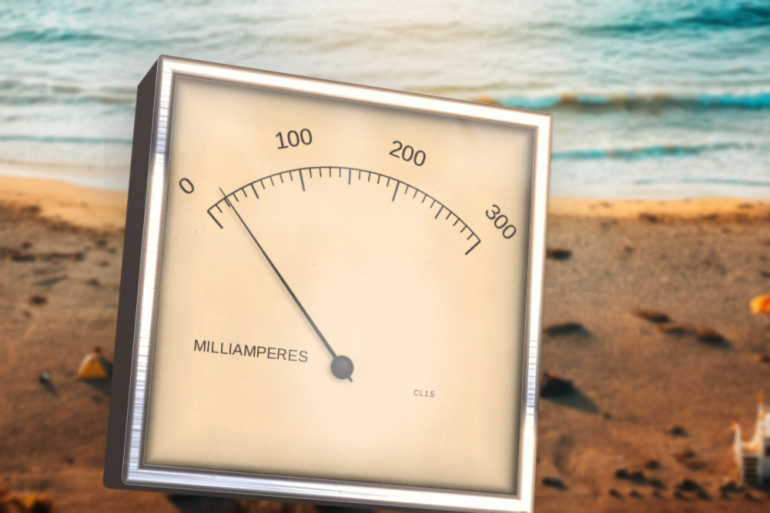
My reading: 20; mA
